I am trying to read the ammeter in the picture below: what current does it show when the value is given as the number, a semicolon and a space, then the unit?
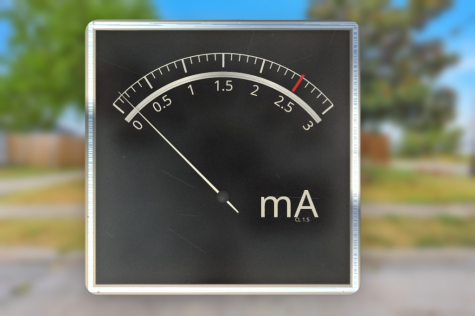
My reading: 0.15; mA
